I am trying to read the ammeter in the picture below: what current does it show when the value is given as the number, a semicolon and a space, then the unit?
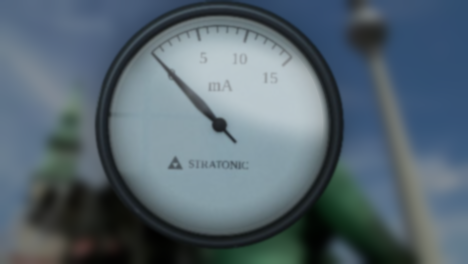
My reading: 0; mA
